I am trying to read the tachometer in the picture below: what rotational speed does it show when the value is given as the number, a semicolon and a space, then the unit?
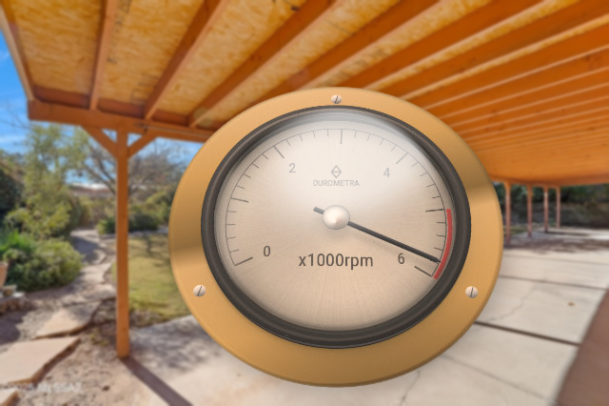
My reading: 5800; rpm
